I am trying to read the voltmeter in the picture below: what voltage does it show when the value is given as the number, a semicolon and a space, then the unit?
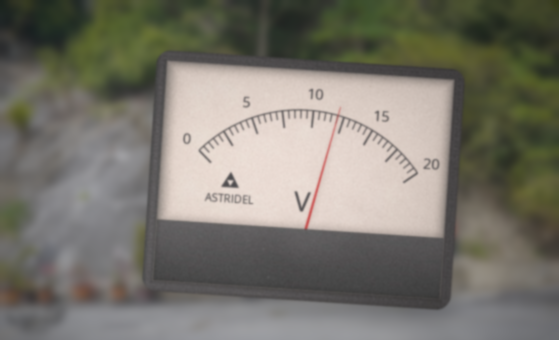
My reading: 12; V
